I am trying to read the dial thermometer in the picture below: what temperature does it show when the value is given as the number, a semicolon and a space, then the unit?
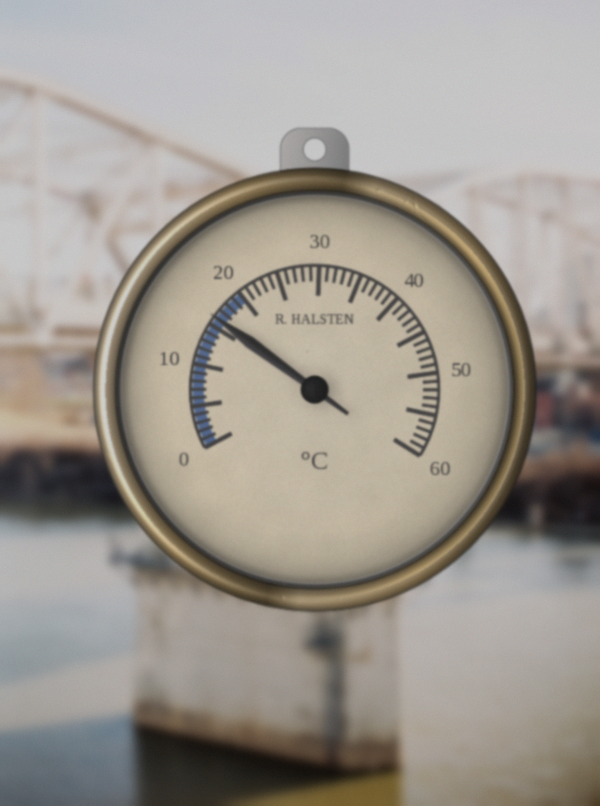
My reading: 16; °C
